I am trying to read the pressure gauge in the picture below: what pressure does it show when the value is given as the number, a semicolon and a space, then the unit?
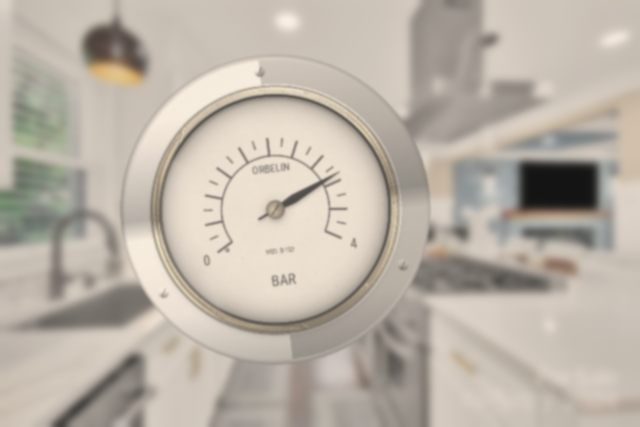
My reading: 3.1; bar
